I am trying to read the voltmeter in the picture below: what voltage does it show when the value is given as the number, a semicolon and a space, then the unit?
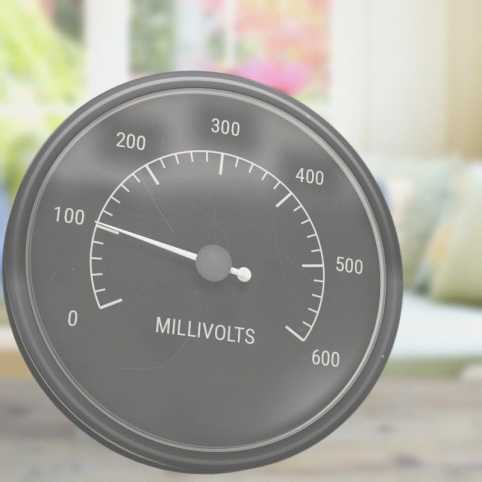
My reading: 100; mV
